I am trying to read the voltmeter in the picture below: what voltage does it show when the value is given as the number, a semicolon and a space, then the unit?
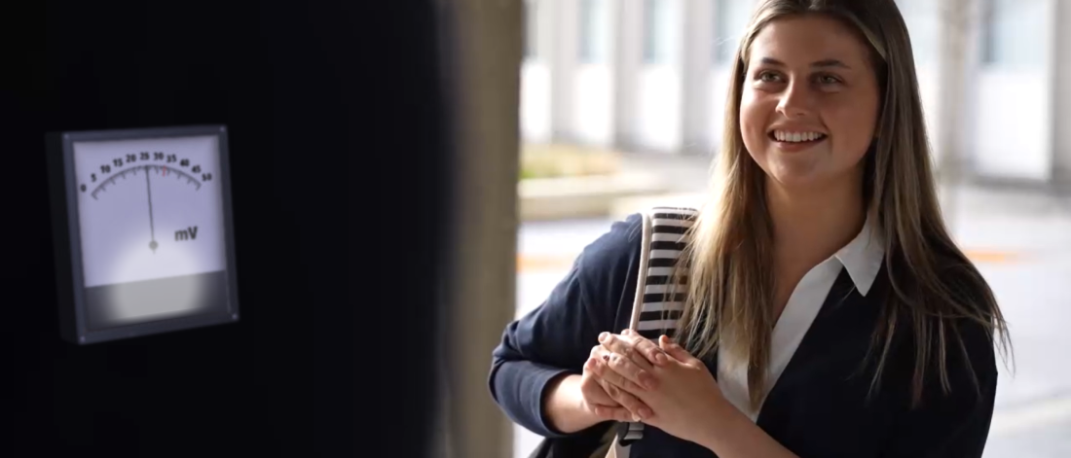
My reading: 25; mV
